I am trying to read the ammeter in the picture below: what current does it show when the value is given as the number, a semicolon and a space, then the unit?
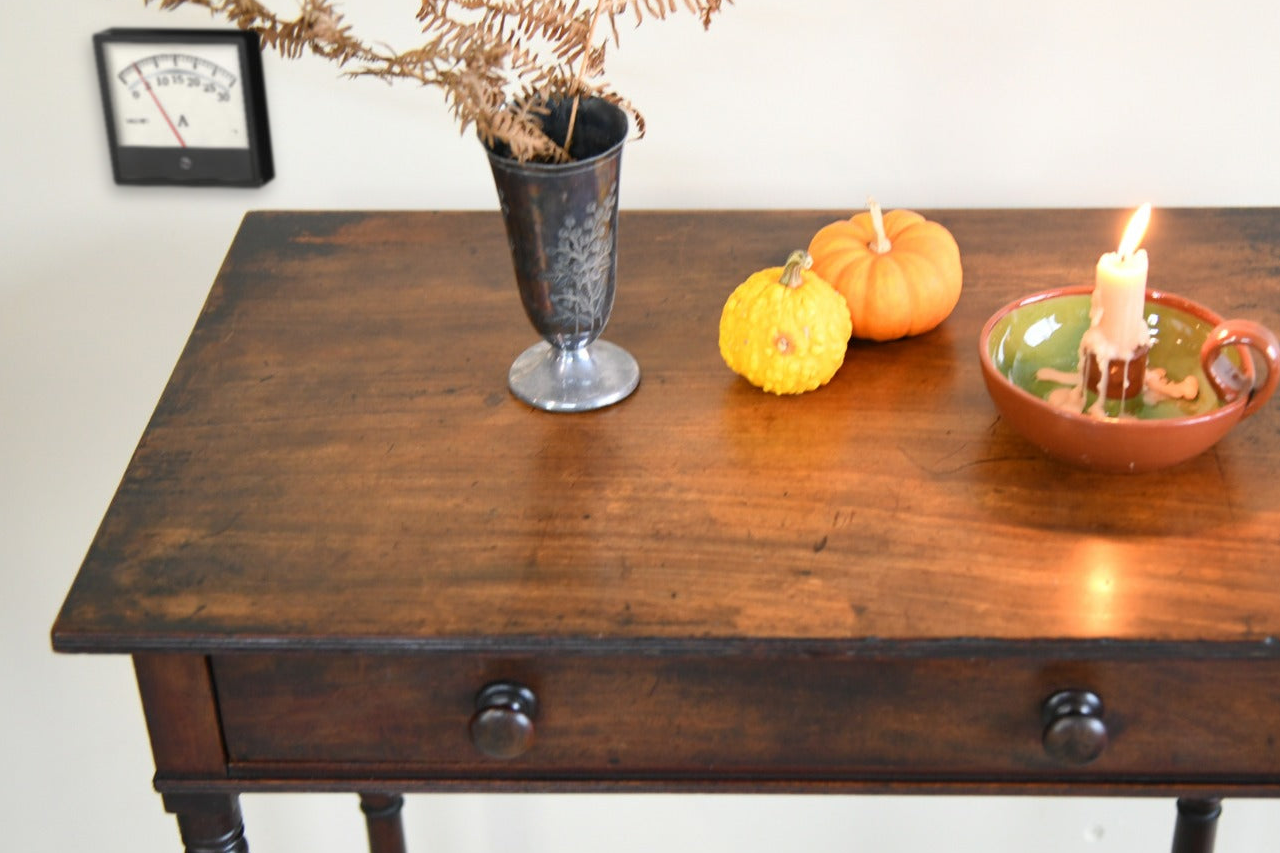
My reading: 5; A
